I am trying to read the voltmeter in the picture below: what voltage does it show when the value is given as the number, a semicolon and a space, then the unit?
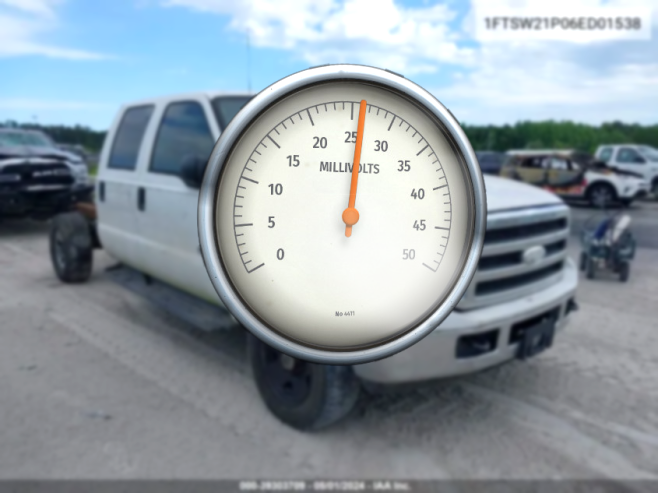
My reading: 26; mV
